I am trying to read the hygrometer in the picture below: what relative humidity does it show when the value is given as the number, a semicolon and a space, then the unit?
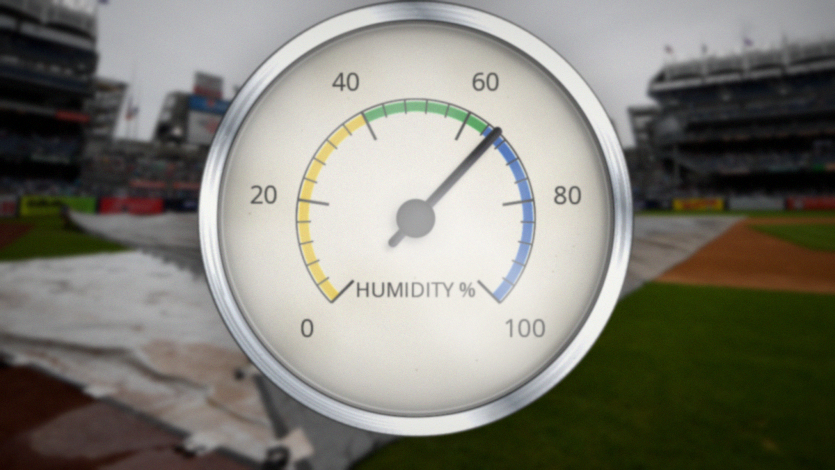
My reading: 66; %
